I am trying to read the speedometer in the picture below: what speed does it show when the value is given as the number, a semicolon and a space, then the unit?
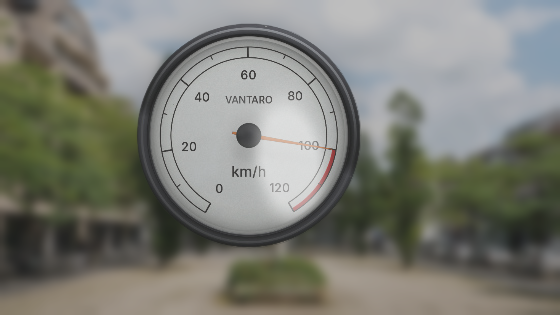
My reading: 100; km/h
